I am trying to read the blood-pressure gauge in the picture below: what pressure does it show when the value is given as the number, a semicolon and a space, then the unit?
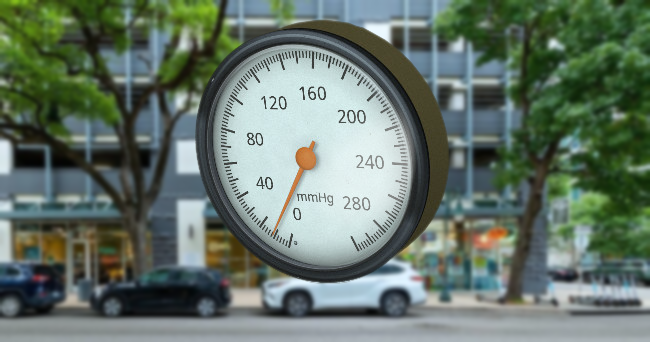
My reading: 10; mmHg
